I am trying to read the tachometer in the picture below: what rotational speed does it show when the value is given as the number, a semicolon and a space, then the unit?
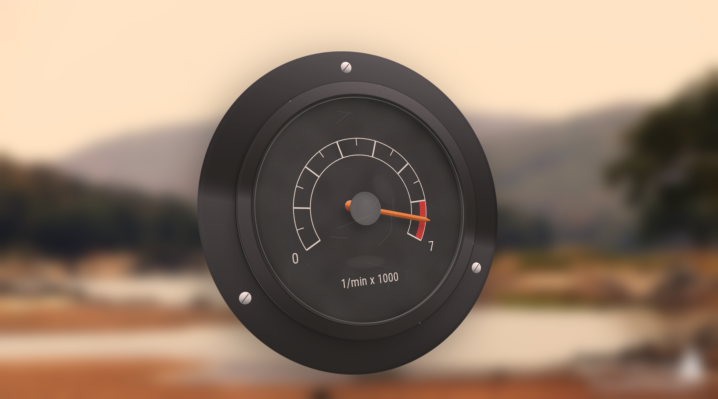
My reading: 6500; rpm
